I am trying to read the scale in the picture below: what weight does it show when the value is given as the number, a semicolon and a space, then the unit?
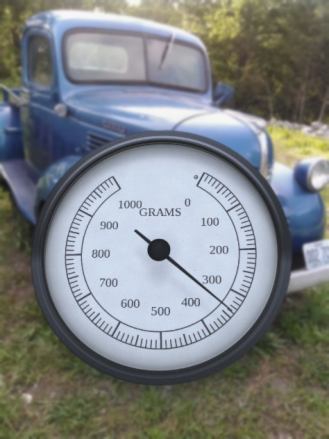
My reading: 340; g
